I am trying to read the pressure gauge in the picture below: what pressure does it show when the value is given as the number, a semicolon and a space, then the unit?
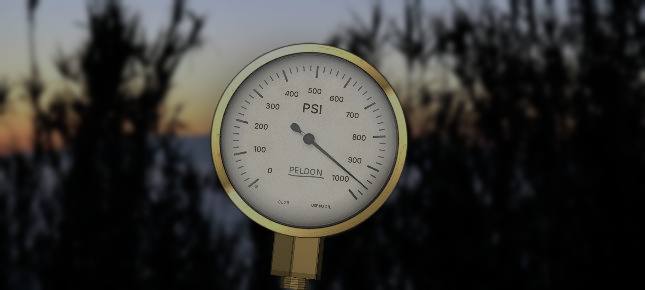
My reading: 960; psi
